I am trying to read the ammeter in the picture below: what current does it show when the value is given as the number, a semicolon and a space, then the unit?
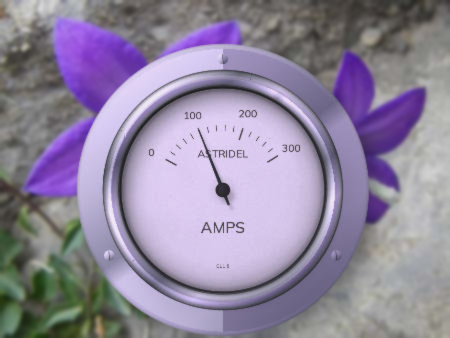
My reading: 100; A
